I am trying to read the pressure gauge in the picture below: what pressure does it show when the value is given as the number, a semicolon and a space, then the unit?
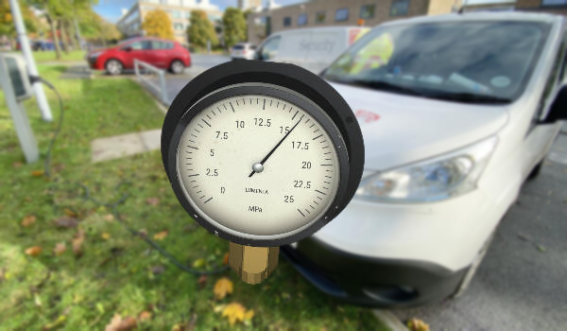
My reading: 15.5; MPa
